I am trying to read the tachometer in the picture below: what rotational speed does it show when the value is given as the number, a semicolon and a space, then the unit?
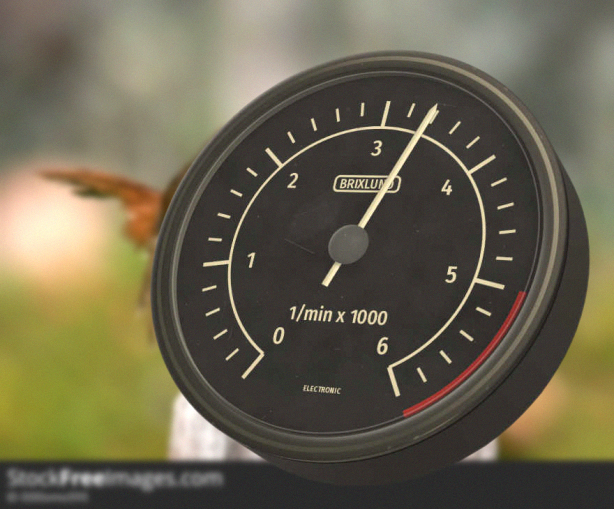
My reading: 3400; rpm
